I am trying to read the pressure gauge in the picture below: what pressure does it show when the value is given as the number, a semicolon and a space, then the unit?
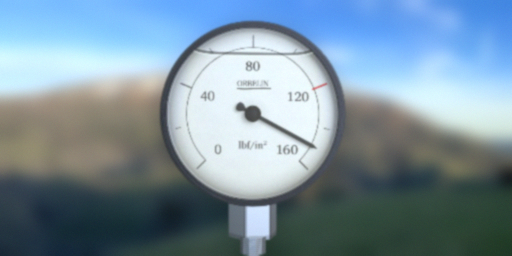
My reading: 150; psi
